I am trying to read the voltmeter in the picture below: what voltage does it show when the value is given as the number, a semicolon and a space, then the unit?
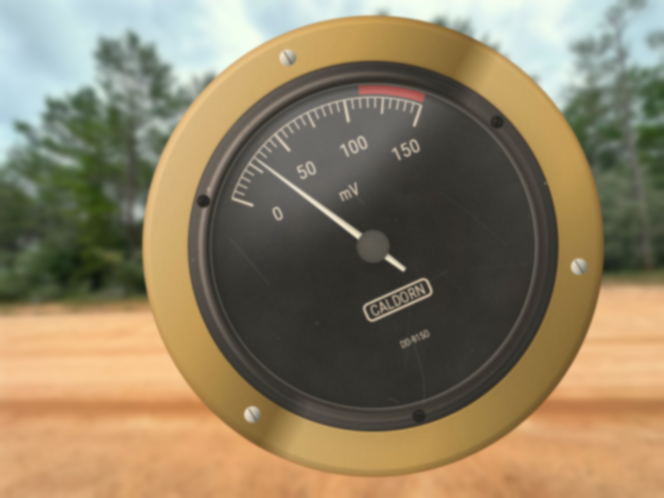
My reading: 30; mV
